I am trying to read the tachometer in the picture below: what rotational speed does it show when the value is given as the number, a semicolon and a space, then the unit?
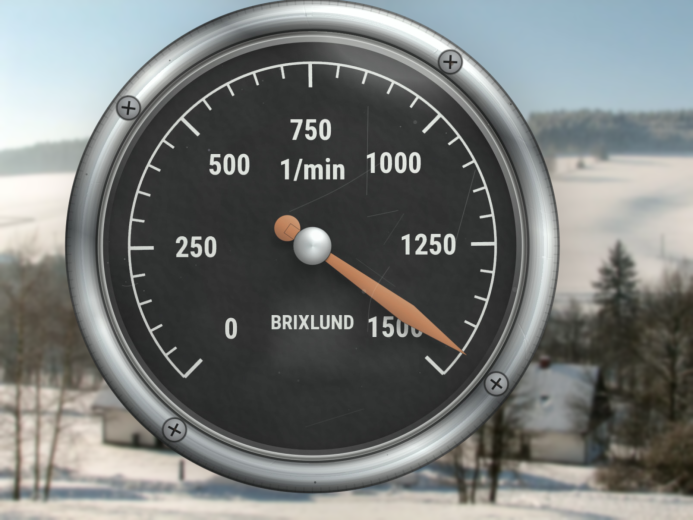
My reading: 1450; rpm
